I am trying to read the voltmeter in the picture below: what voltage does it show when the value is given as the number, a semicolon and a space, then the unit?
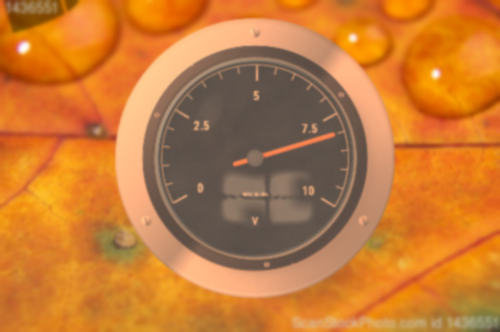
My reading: 8; V
